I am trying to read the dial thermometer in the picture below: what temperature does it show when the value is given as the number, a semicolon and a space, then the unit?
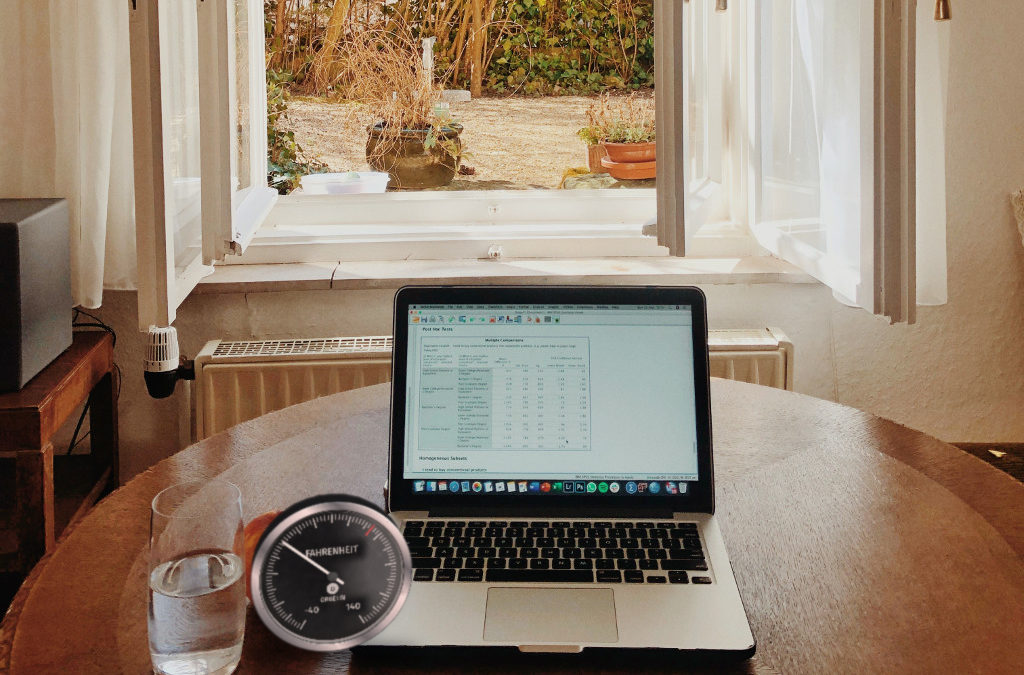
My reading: 20; °F
